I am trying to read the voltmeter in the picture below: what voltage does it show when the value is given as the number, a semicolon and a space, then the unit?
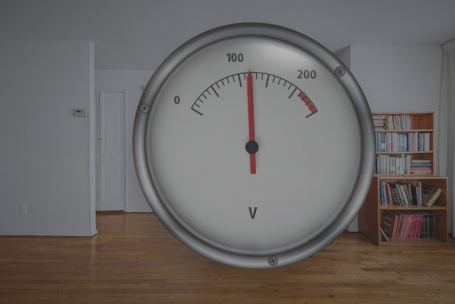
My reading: 120; V
